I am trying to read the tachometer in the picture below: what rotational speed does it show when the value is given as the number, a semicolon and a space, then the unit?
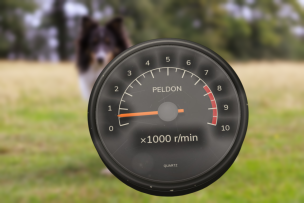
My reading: 500; rpm
